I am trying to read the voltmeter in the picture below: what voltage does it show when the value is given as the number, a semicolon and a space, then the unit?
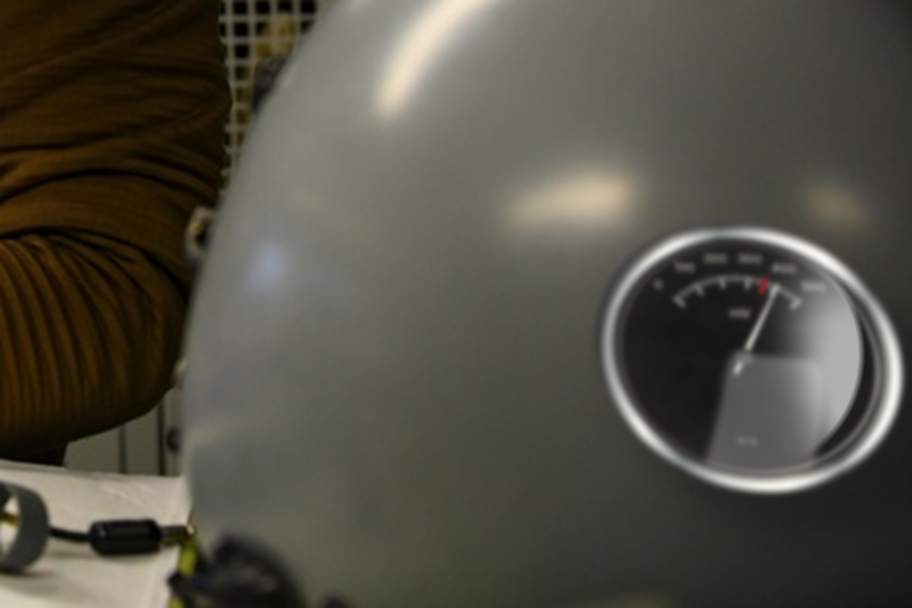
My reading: 400; mV
